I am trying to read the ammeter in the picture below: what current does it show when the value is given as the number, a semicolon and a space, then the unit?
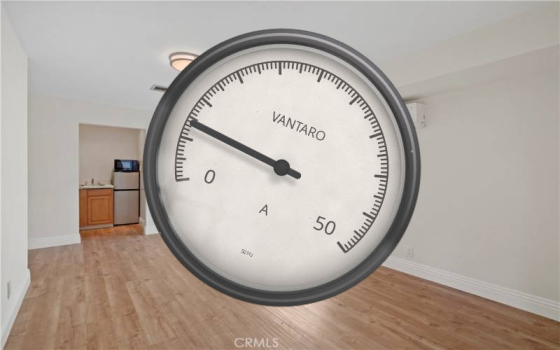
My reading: 7; A
